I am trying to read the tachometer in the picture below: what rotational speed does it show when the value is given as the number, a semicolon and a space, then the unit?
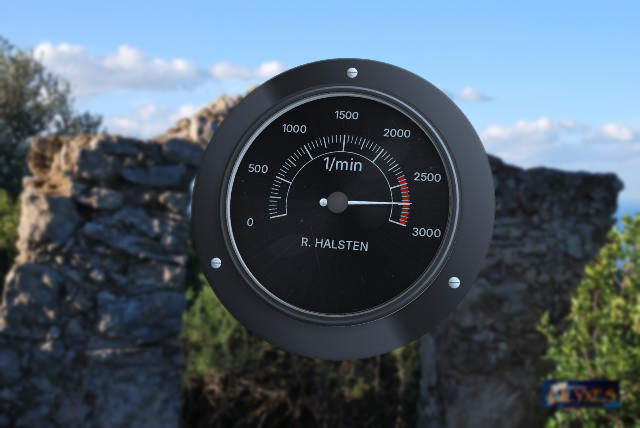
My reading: 2750; rpm
